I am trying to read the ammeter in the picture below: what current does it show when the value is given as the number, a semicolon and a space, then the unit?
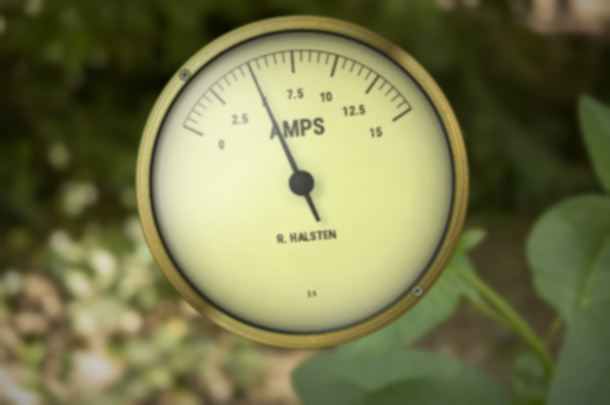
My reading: 5; A
